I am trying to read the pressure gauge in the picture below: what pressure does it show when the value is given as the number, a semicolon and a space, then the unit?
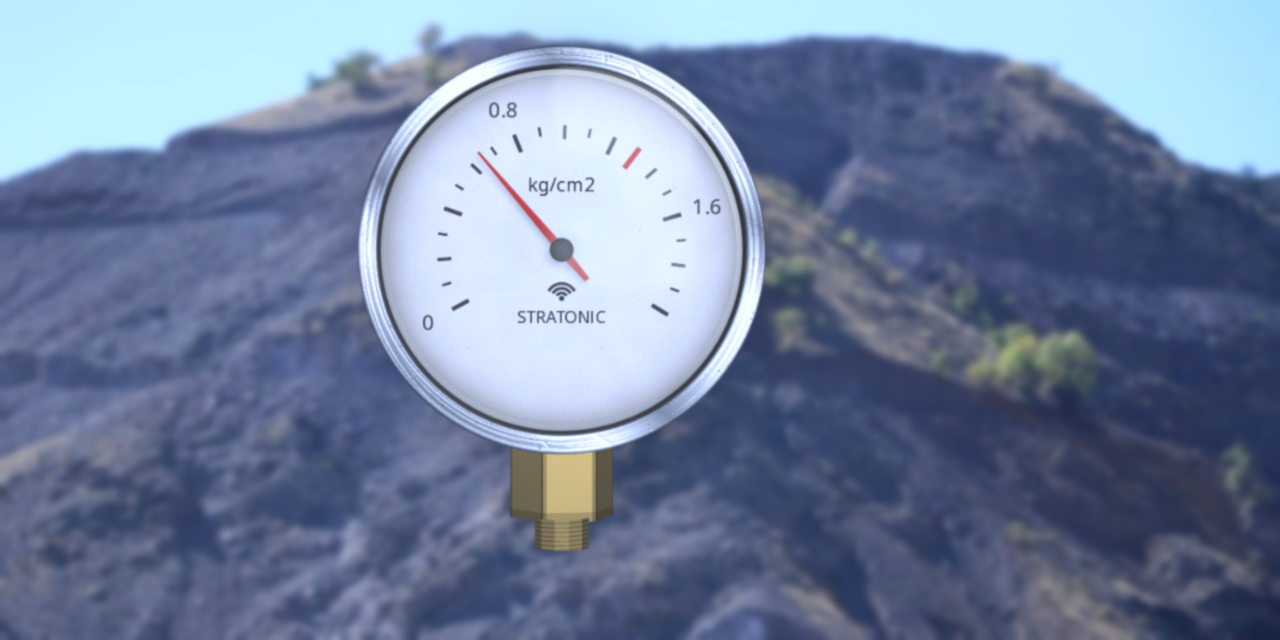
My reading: 0.65; kg/cm²
